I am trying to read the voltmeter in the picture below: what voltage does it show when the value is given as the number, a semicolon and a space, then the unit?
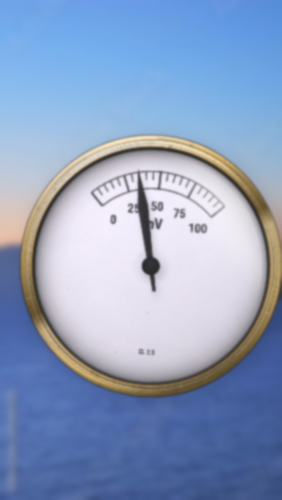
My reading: 35; mV
